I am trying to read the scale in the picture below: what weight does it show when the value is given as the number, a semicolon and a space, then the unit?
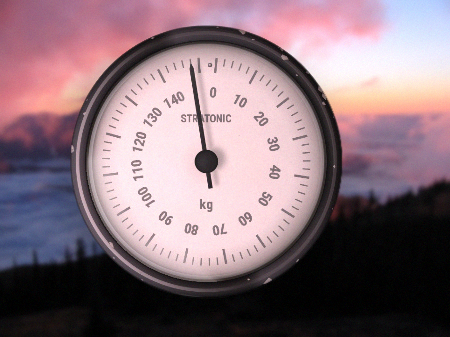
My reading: 148; kg
